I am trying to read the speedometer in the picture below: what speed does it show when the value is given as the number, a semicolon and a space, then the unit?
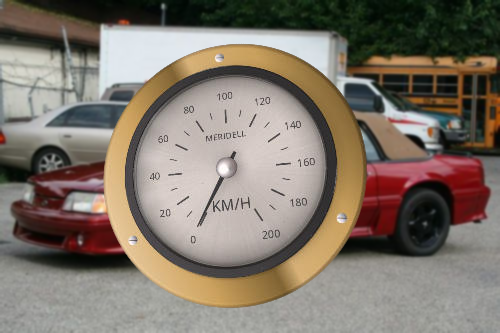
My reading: 0; km/h
